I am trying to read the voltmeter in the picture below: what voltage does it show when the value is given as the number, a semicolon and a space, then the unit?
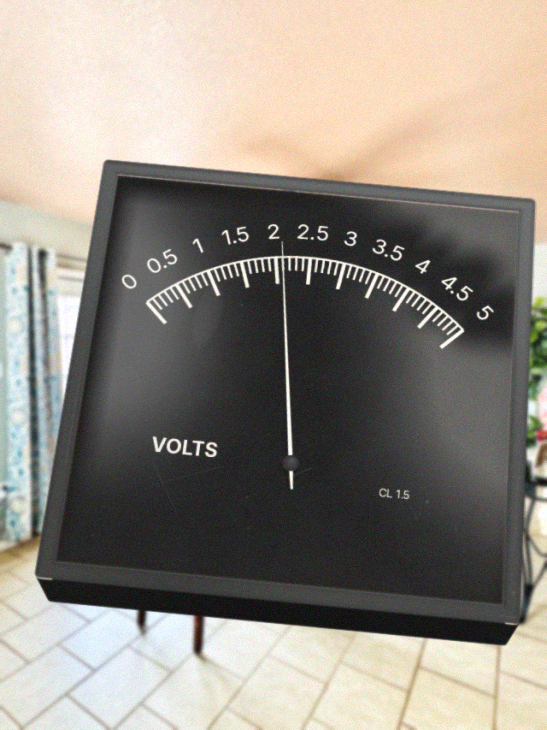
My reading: 2.1; V
